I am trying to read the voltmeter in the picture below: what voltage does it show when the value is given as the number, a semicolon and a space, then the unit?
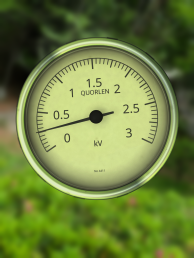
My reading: 0.25; kV
